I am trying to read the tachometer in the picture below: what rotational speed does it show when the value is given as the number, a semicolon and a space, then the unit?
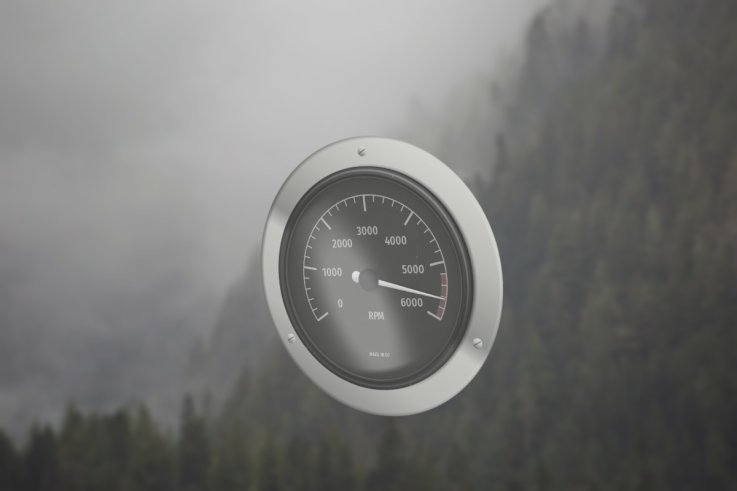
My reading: 5600; rpm
